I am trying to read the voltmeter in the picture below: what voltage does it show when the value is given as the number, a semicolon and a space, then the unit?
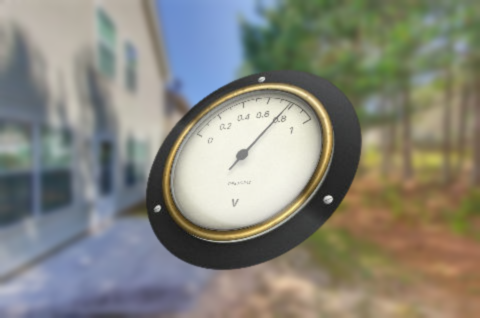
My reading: 0.8; V
